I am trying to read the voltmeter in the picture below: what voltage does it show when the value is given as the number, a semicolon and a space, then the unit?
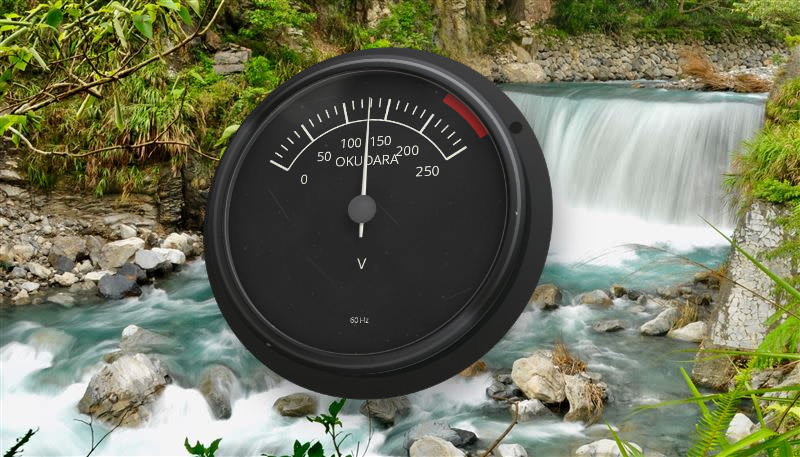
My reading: 130; V
